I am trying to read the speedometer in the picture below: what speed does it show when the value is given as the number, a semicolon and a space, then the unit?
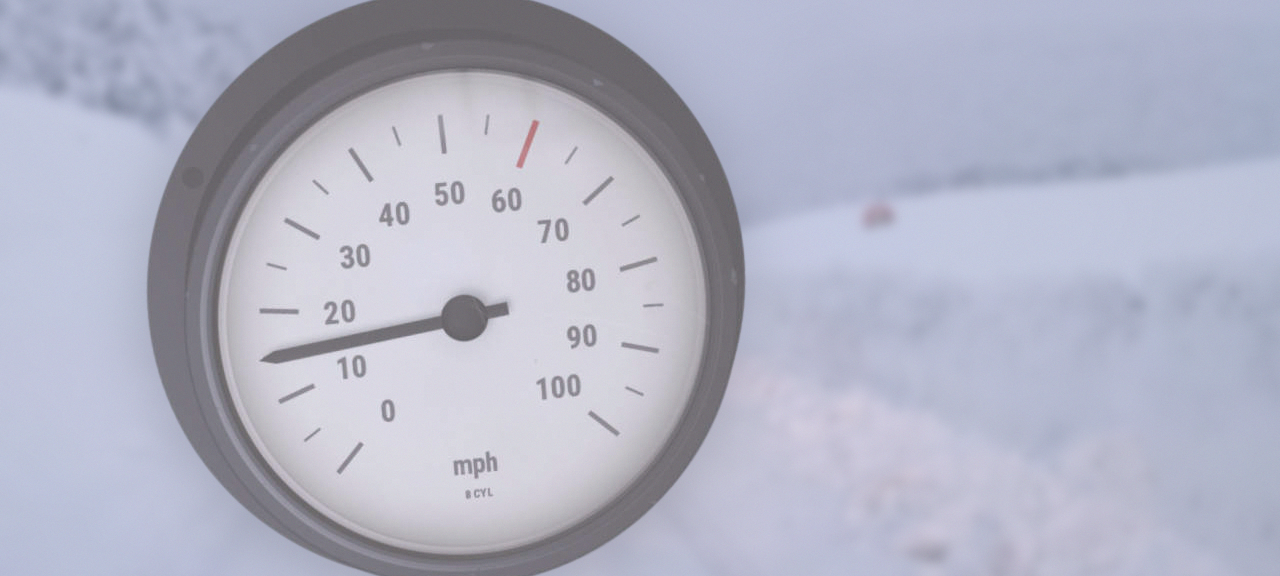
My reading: 15; mph
